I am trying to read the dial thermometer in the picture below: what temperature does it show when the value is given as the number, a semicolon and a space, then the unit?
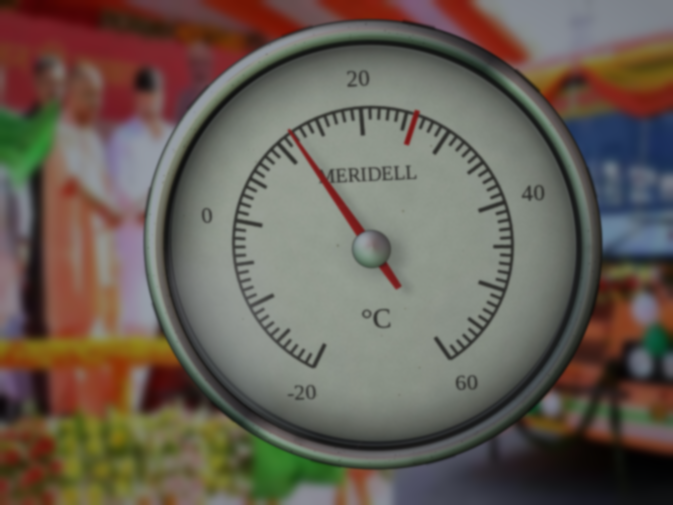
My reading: 12; °C
